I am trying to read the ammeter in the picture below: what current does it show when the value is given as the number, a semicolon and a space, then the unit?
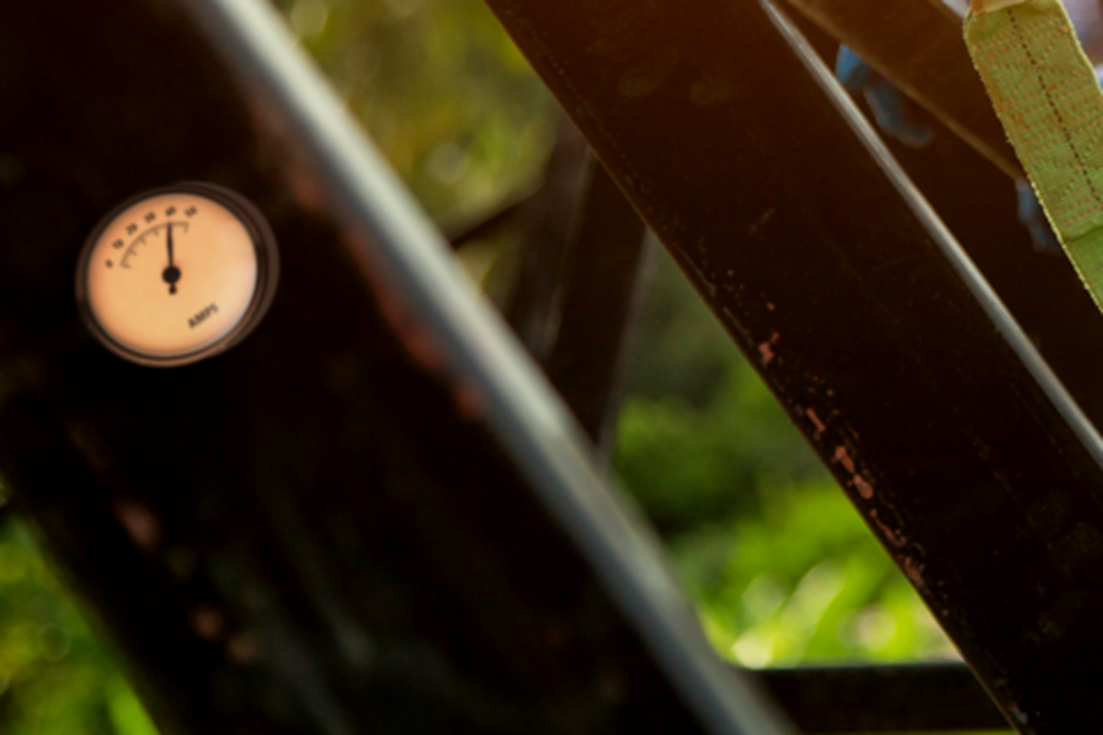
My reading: 40; A
